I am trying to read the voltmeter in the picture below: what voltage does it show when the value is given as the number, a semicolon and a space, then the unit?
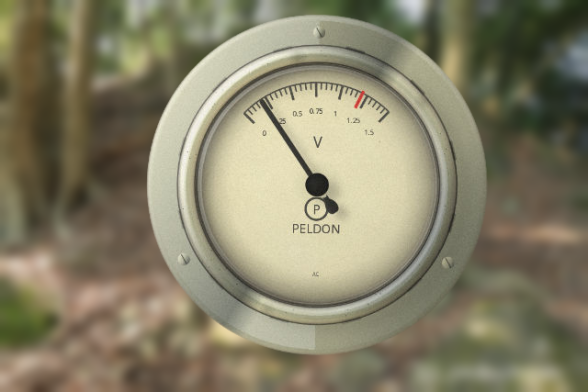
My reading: 0.2; V
